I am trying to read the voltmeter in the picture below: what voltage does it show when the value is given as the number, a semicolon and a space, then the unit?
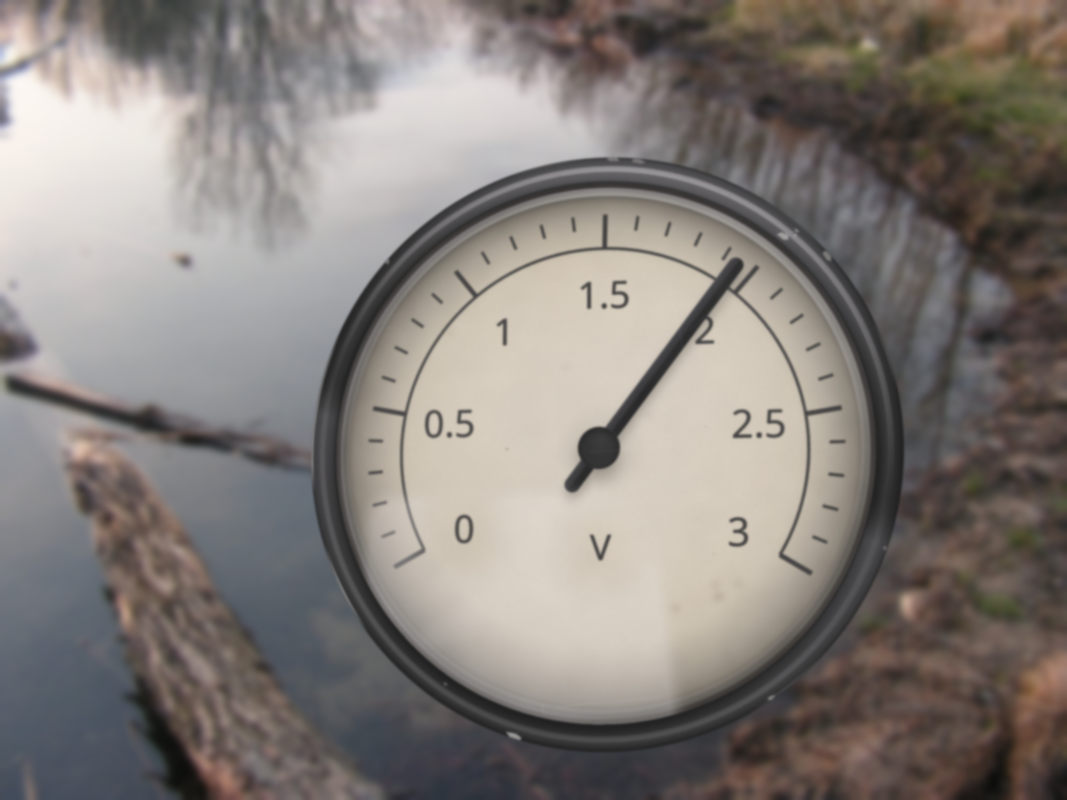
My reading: 1.95; V
